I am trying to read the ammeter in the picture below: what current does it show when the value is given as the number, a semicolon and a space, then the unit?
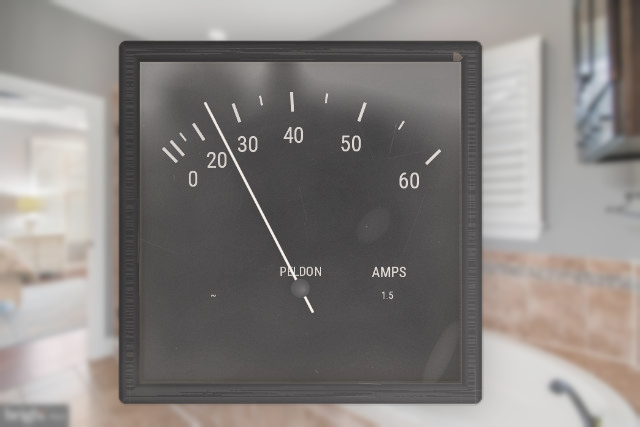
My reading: 25; A
